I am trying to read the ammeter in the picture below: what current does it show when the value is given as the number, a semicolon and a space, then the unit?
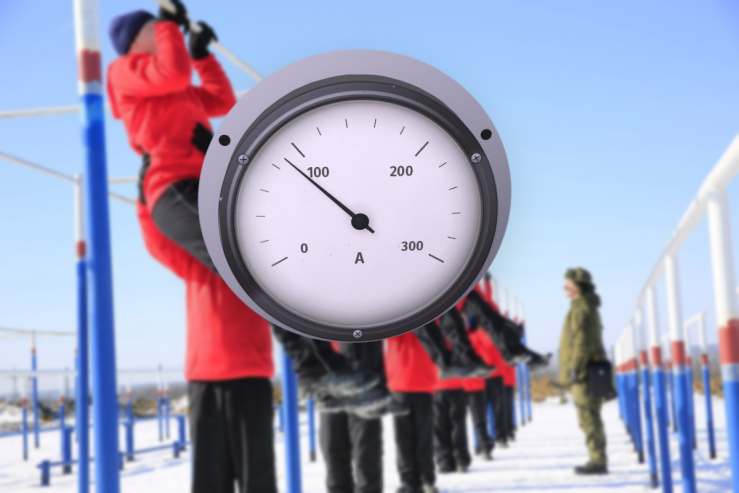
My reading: 90; A
